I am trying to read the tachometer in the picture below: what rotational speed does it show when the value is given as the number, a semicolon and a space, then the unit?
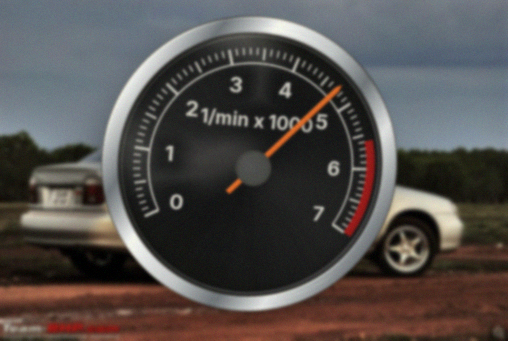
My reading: 4700; rpm
